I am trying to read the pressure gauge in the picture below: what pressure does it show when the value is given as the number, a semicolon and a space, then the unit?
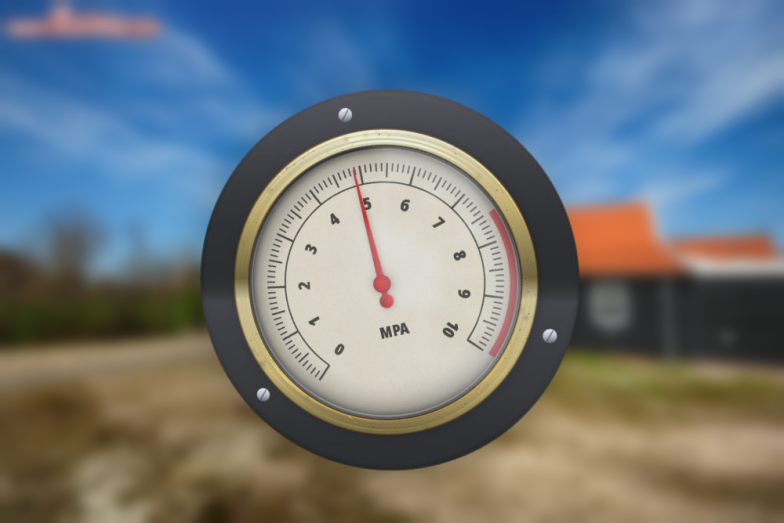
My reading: 4.9; MPa
